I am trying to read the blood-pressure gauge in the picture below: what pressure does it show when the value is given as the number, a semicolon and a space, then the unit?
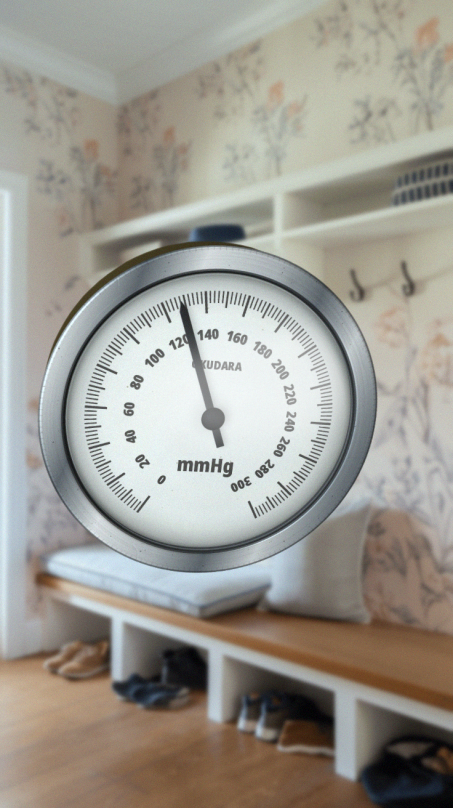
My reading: 128; mmHg
